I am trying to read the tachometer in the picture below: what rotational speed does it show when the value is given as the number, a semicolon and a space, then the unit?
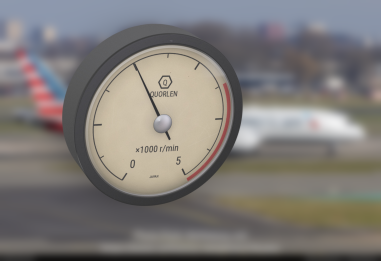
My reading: 2000; rpm
